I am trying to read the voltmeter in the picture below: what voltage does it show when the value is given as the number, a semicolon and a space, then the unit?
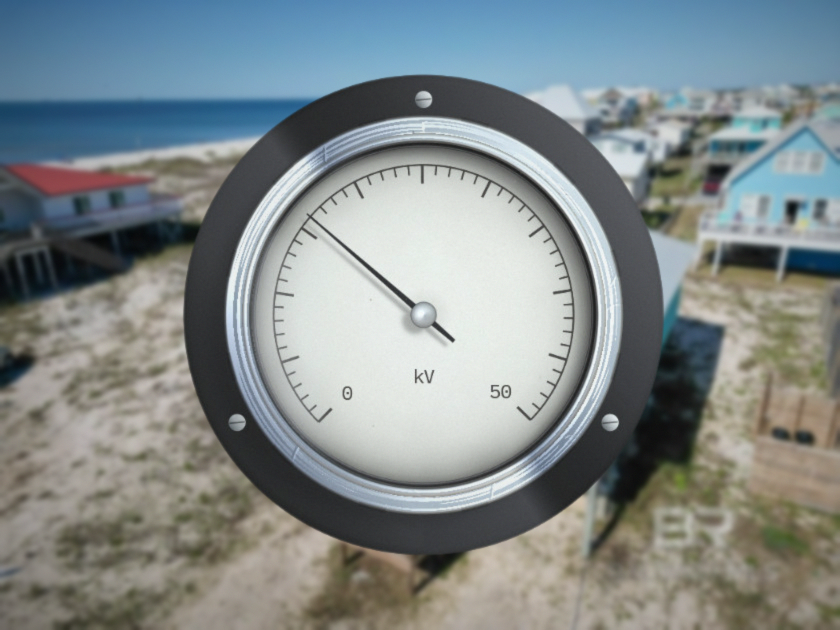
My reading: 16; kV
